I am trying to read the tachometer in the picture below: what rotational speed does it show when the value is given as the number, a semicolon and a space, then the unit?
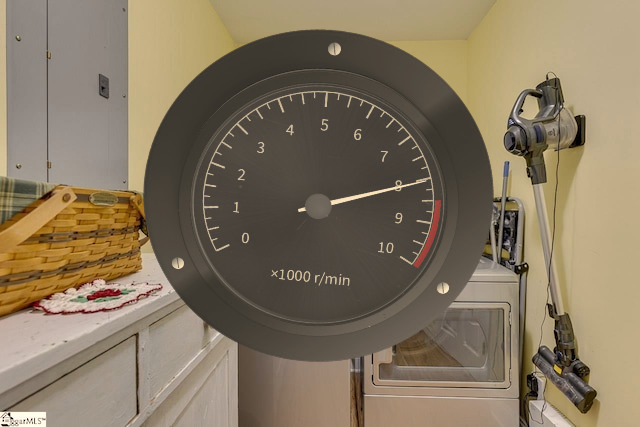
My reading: 8000; rpm
